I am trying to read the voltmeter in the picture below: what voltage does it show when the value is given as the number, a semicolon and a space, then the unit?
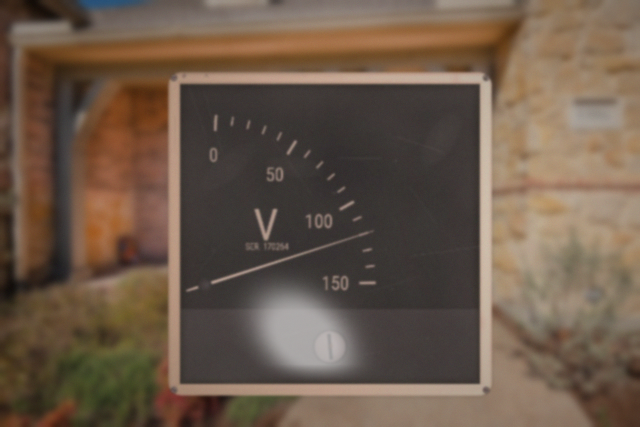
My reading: 120; V
